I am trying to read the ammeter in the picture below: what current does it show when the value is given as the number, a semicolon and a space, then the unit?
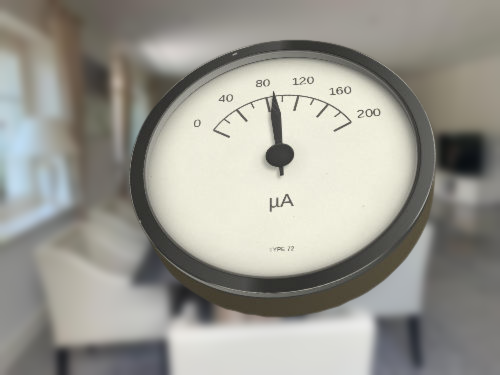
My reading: 90; µA
